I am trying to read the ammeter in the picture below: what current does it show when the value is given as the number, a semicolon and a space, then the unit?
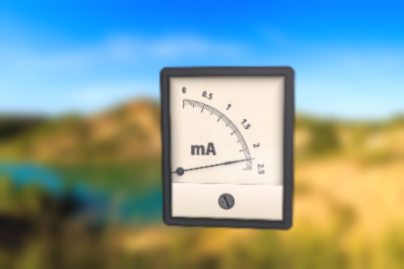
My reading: 2.25; mA
